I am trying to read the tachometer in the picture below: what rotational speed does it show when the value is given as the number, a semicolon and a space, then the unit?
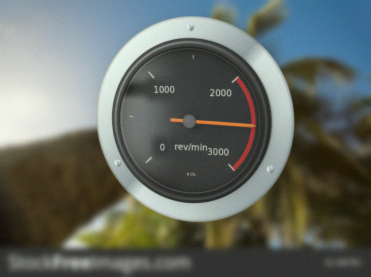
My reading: 2500; rpm
